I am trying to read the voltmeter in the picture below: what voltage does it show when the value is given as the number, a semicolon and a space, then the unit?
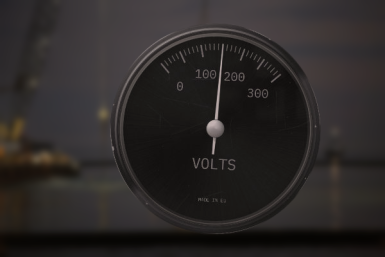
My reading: 150; V
